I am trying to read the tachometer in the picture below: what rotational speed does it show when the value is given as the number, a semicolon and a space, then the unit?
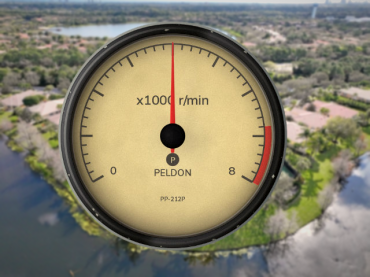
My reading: 4000; rpm
